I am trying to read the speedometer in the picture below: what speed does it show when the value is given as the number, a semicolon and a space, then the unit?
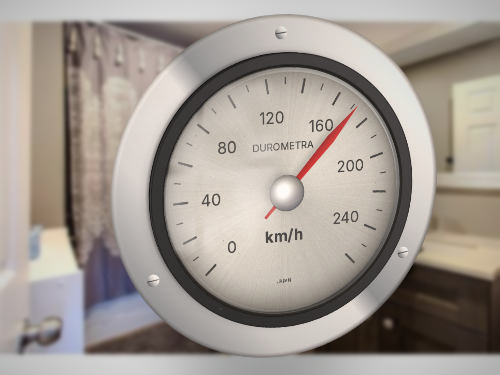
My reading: 170; km/h
